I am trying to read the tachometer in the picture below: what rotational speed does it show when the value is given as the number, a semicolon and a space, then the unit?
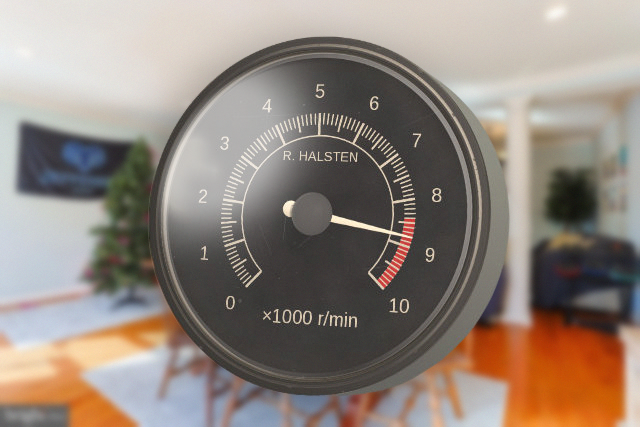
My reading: 8800; rpm
